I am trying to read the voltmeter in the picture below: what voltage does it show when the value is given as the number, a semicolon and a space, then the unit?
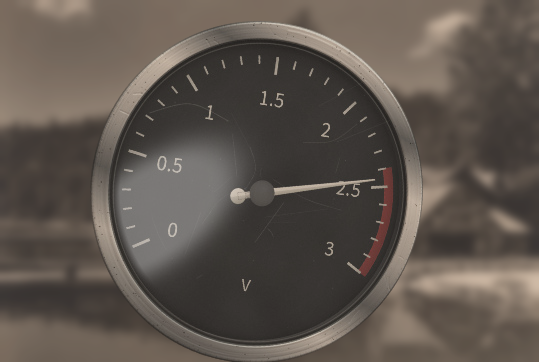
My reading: 2.45; V
